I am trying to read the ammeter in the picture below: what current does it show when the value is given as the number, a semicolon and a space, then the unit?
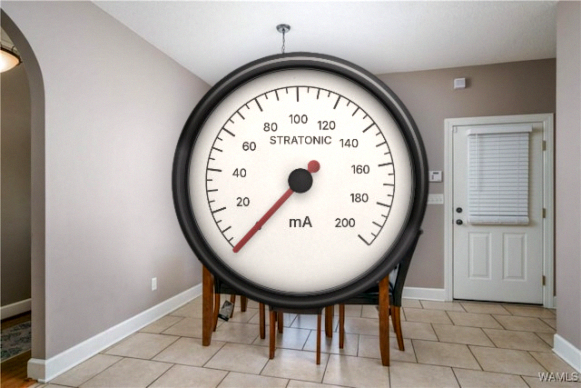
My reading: 0; mA
